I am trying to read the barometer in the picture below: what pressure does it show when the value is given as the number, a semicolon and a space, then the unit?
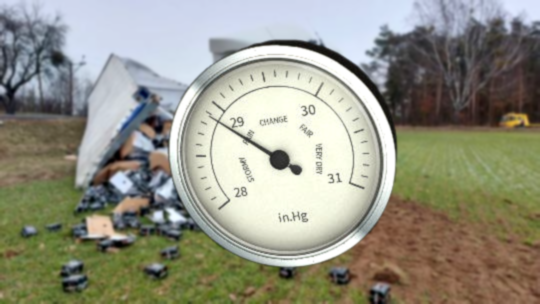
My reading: 28.9; inHg
